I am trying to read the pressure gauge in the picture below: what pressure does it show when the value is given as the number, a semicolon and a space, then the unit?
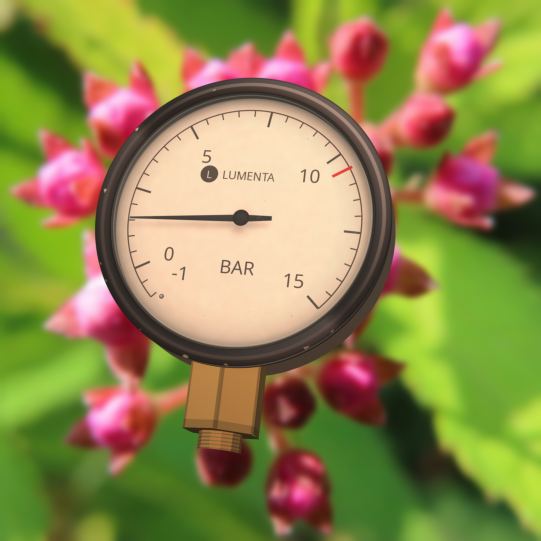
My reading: 1.5; bar
